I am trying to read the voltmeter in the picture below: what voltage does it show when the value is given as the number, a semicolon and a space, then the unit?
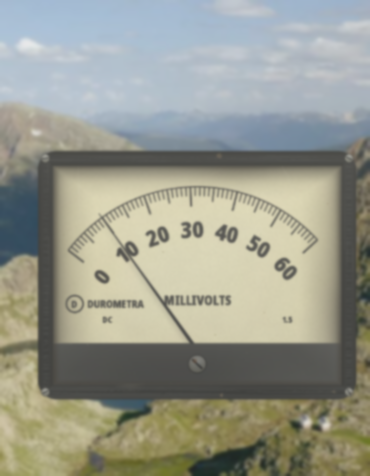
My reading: 10; mV
